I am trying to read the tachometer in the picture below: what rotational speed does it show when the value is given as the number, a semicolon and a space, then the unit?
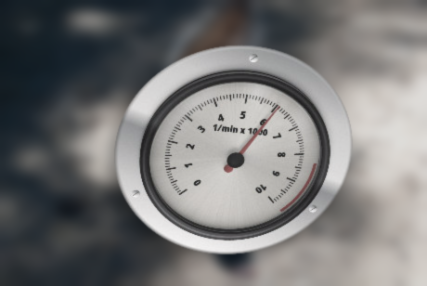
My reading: 6000; rpm
